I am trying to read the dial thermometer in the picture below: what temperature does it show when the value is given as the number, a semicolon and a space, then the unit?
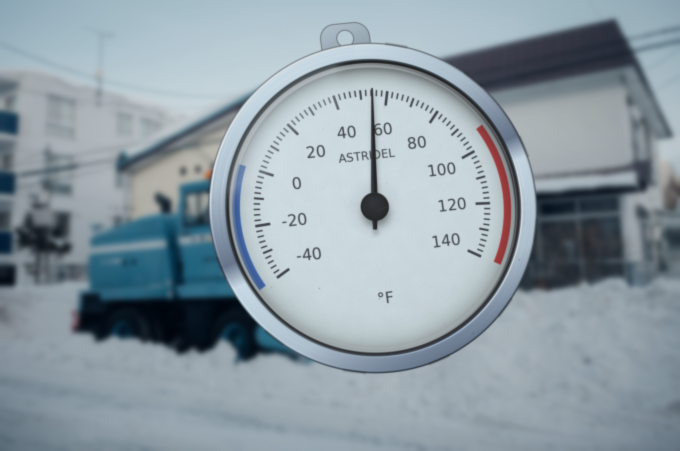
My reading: 54; °F
